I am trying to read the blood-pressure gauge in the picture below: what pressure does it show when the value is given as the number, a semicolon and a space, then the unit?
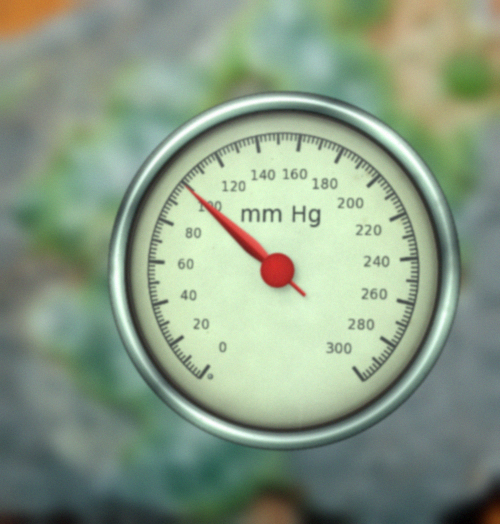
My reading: 100; mmHg
